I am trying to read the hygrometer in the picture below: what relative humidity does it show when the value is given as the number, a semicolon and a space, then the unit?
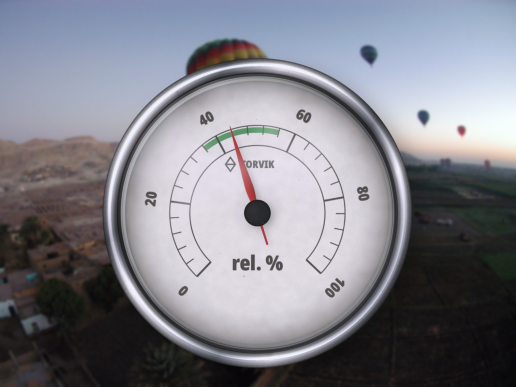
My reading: 44; %
